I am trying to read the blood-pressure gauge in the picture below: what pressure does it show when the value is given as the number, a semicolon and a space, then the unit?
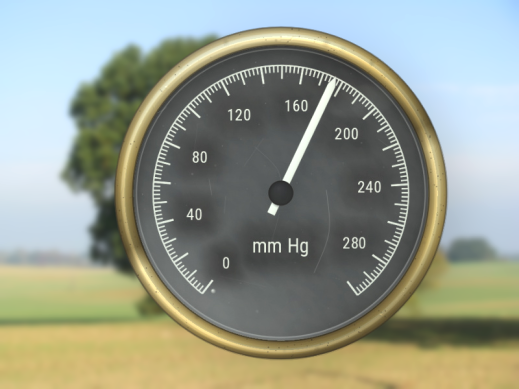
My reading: 176; mmHg
